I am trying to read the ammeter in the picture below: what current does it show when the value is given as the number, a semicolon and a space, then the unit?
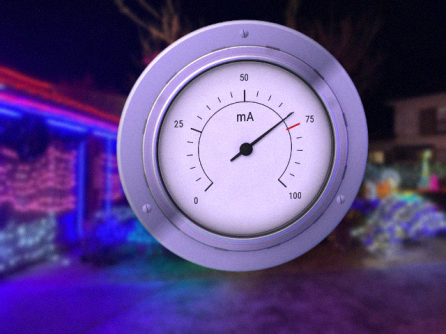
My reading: 70; mA
